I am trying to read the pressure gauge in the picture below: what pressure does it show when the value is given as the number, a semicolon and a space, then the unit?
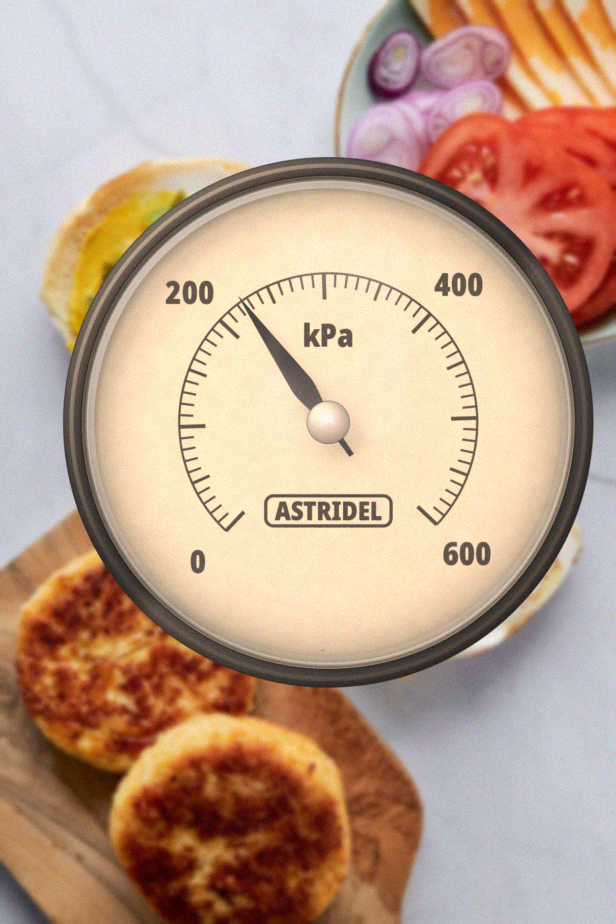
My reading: 225; kPa
